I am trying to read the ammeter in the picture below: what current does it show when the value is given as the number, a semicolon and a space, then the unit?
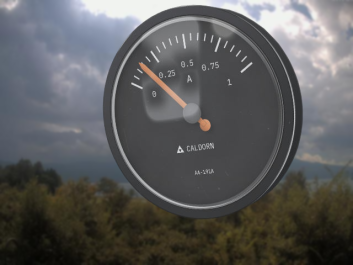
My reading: 0.15; A
